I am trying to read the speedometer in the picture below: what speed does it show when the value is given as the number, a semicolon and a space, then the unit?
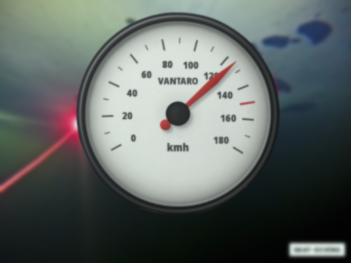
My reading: 125; km/h
